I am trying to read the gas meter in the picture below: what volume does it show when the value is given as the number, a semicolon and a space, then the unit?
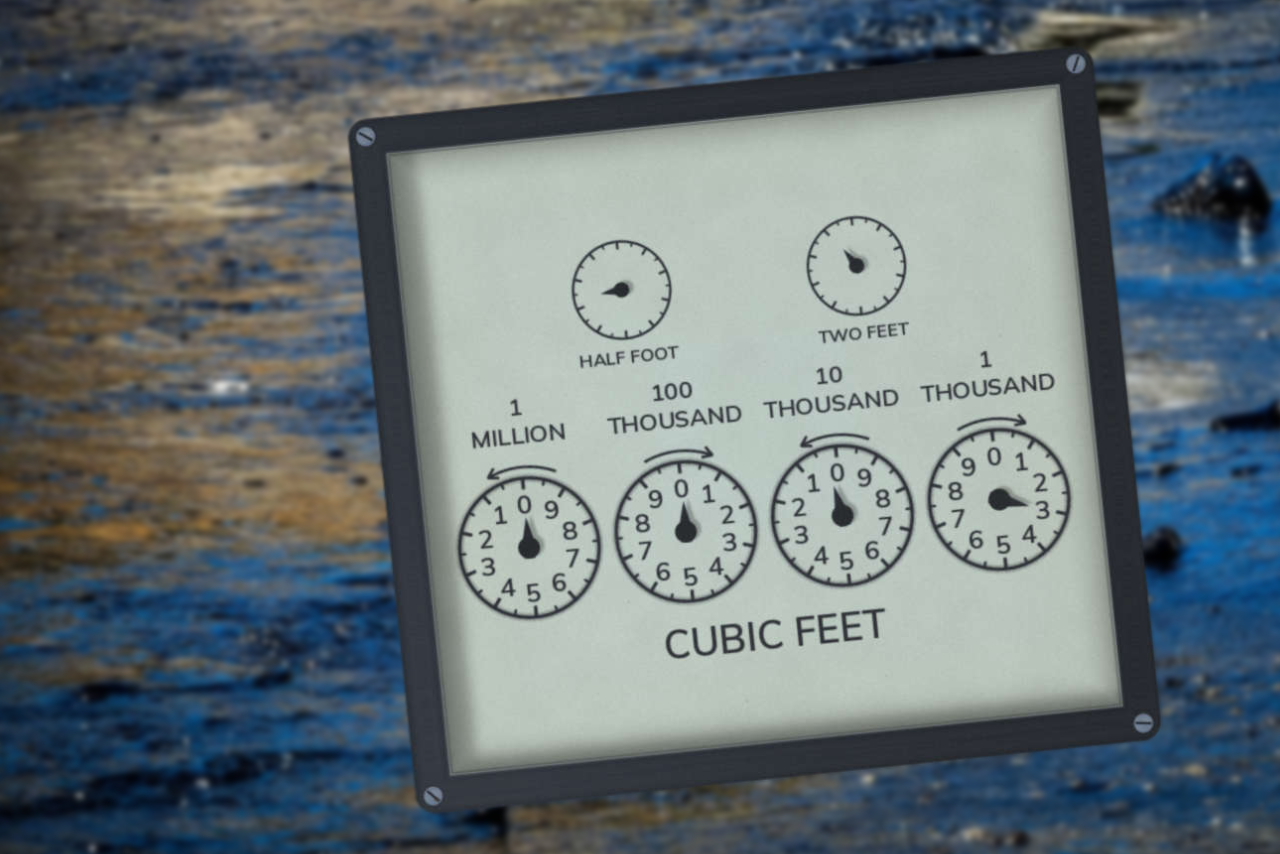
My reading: 300; ft³
